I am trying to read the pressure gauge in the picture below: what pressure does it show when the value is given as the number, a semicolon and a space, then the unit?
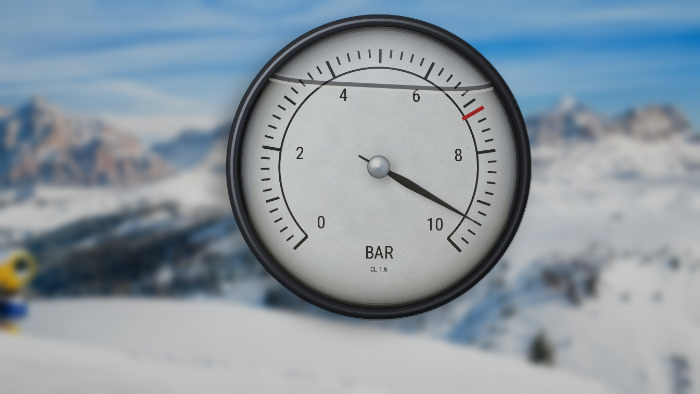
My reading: 9.4; bar
